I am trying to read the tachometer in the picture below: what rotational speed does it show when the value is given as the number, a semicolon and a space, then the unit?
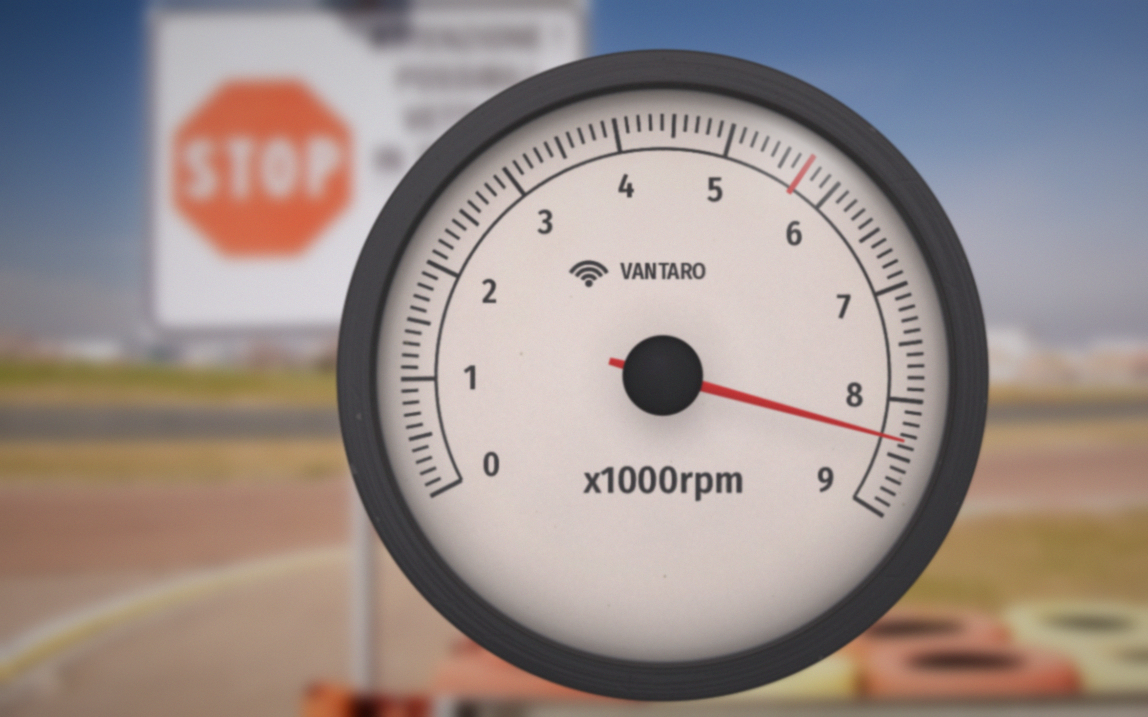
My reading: 8350; rpm
